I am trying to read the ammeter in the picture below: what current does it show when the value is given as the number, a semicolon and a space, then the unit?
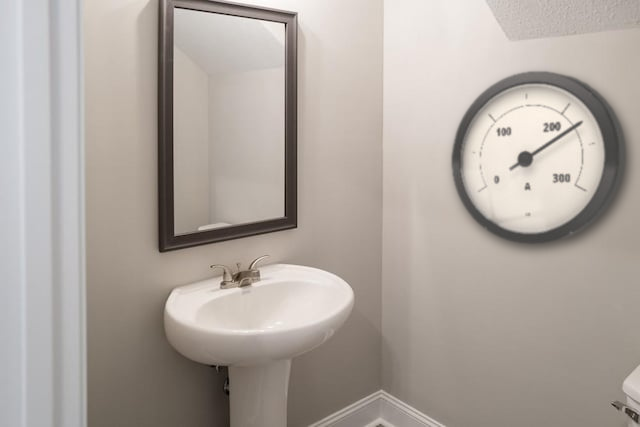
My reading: 225; A
